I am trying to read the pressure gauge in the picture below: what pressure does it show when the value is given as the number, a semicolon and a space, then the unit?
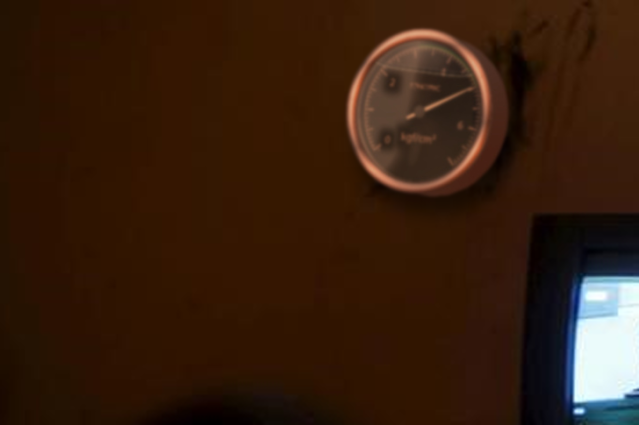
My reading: 5; kg/cm²
